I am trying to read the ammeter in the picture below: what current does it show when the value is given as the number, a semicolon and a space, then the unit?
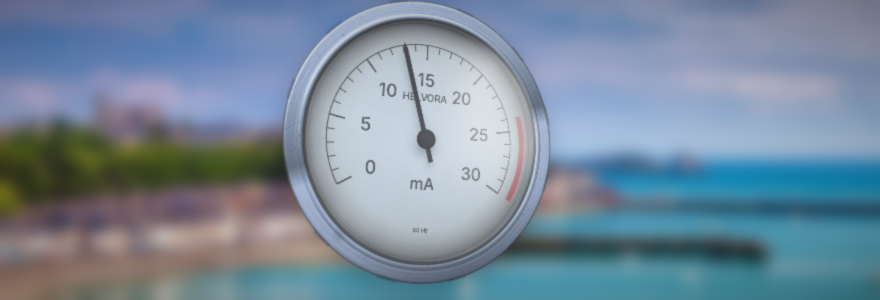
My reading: 13; mA
